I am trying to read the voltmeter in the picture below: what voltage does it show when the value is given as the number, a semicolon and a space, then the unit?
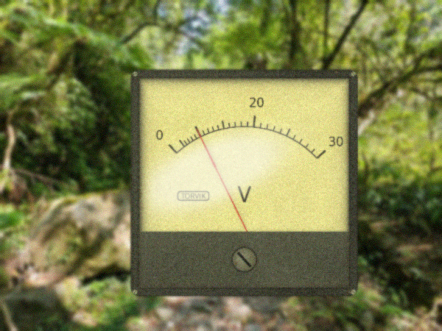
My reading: 10; V
